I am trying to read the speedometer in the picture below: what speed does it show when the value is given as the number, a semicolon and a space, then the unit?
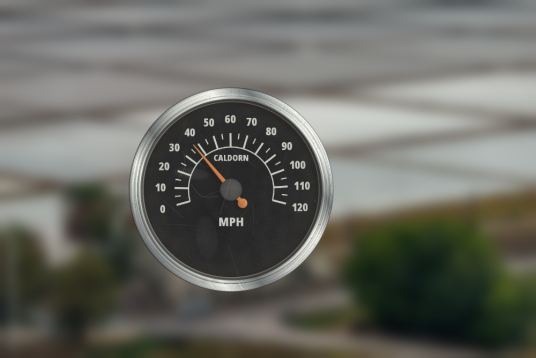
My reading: 37.5; mph
